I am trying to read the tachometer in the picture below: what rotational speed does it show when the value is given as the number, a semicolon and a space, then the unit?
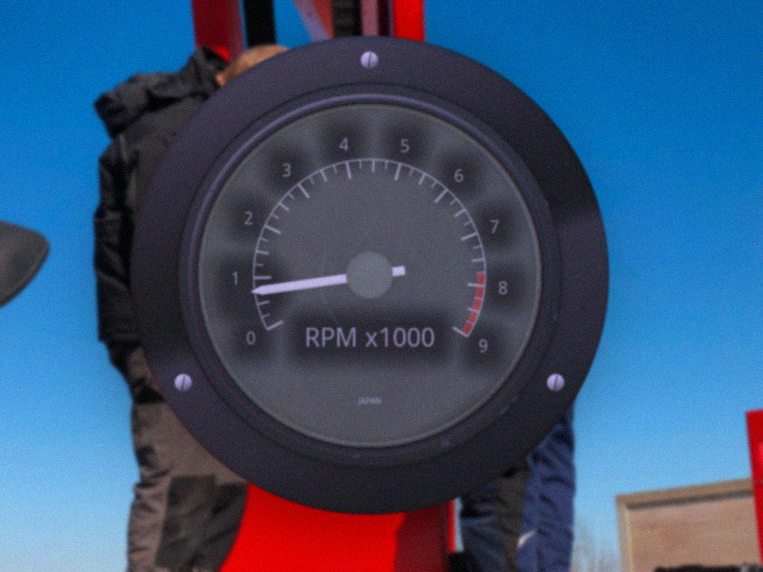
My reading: 750; rpm
